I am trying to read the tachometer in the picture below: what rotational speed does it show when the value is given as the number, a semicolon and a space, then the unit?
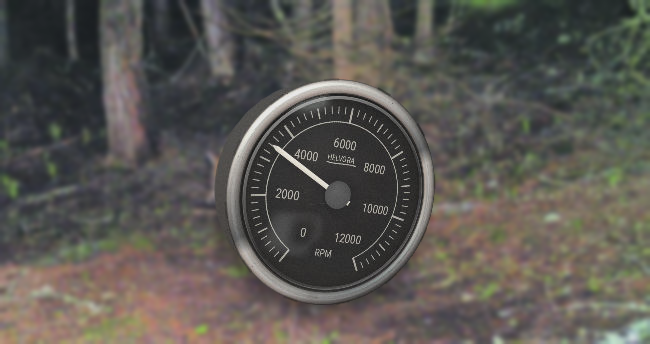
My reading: 3400; rpm
